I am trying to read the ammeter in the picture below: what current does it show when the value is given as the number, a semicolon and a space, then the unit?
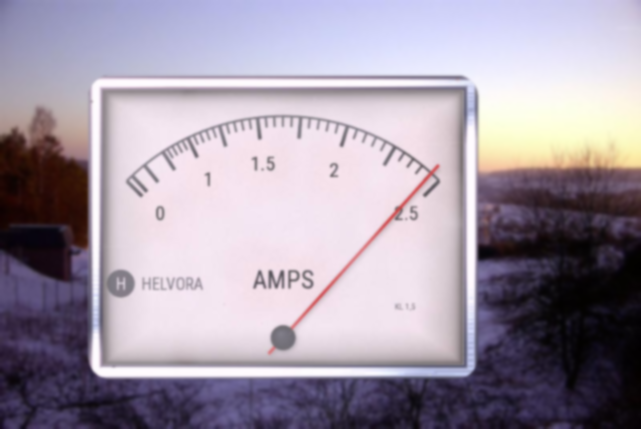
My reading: 2.45; A
